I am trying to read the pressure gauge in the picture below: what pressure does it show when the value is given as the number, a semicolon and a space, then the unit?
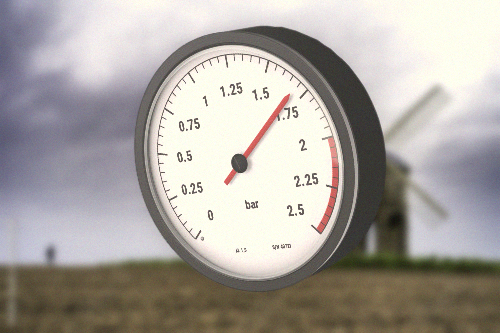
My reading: 1.7; bar
